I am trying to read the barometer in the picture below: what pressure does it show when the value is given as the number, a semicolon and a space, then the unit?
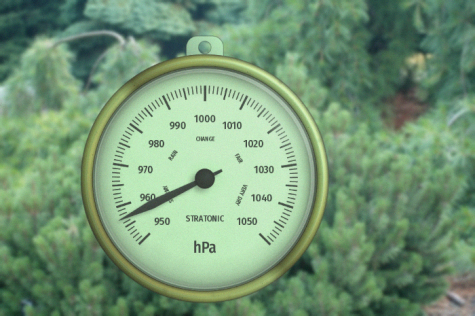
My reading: 957; hPa
